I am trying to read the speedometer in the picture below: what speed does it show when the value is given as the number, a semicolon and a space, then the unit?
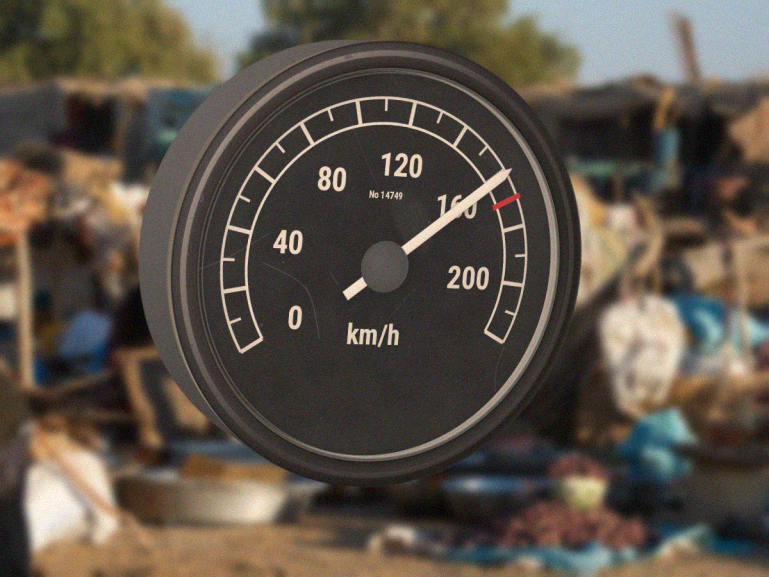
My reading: 160; km/h
